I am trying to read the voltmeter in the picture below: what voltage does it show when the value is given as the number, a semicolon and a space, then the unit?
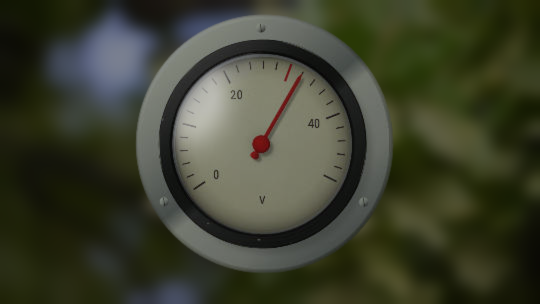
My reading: 32; V
